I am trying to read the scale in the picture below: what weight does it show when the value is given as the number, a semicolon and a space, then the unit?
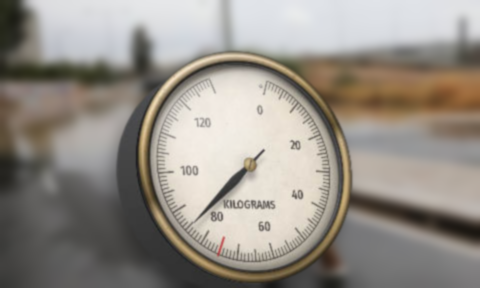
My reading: 85; kg
